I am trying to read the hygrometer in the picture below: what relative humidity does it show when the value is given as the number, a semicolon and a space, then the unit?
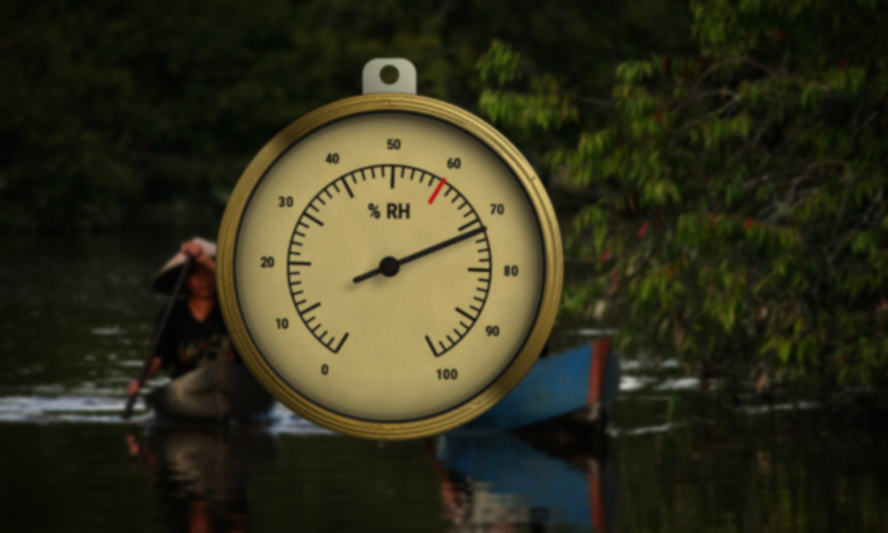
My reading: 72; %
